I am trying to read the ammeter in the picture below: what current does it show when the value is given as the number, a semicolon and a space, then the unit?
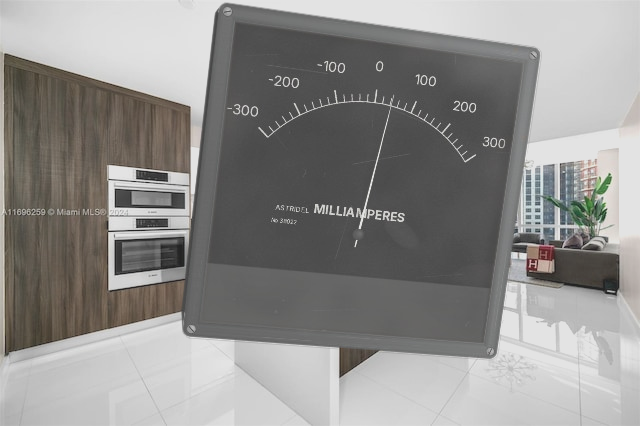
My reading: 40; mA
